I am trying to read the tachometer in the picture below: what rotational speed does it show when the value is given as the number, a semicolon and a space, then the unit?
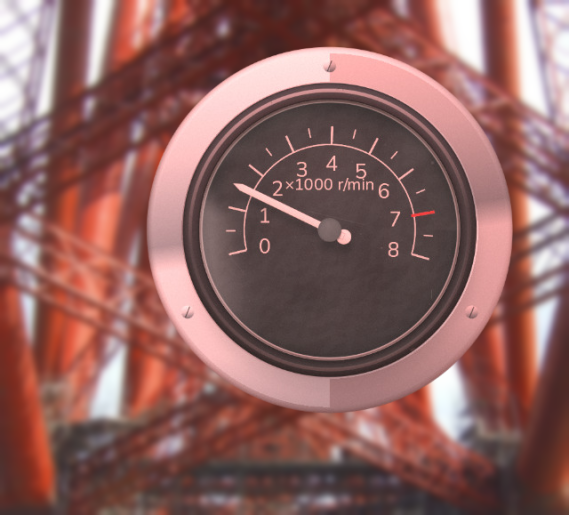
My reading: 1500; rpm
